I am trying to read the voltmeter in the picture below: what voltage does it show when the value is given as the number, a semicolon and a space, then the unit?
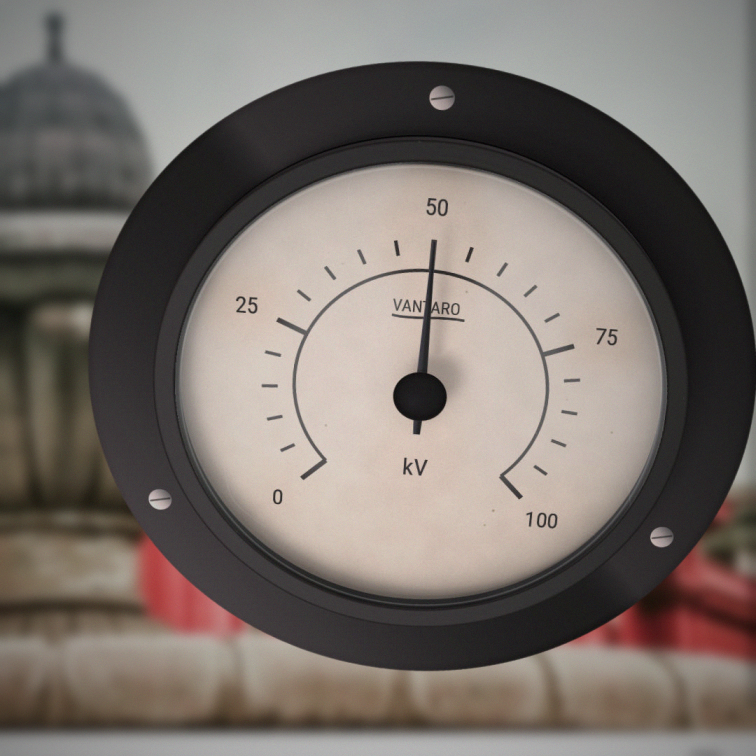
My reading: 50; kV
